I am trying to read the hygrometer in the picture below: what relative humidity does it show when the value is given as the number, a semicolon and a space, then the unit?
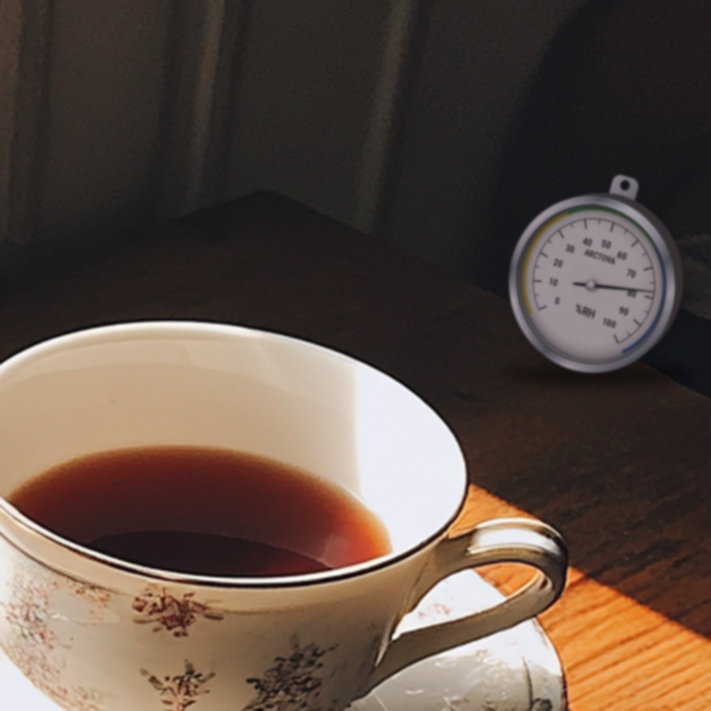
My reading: 77.5; %
